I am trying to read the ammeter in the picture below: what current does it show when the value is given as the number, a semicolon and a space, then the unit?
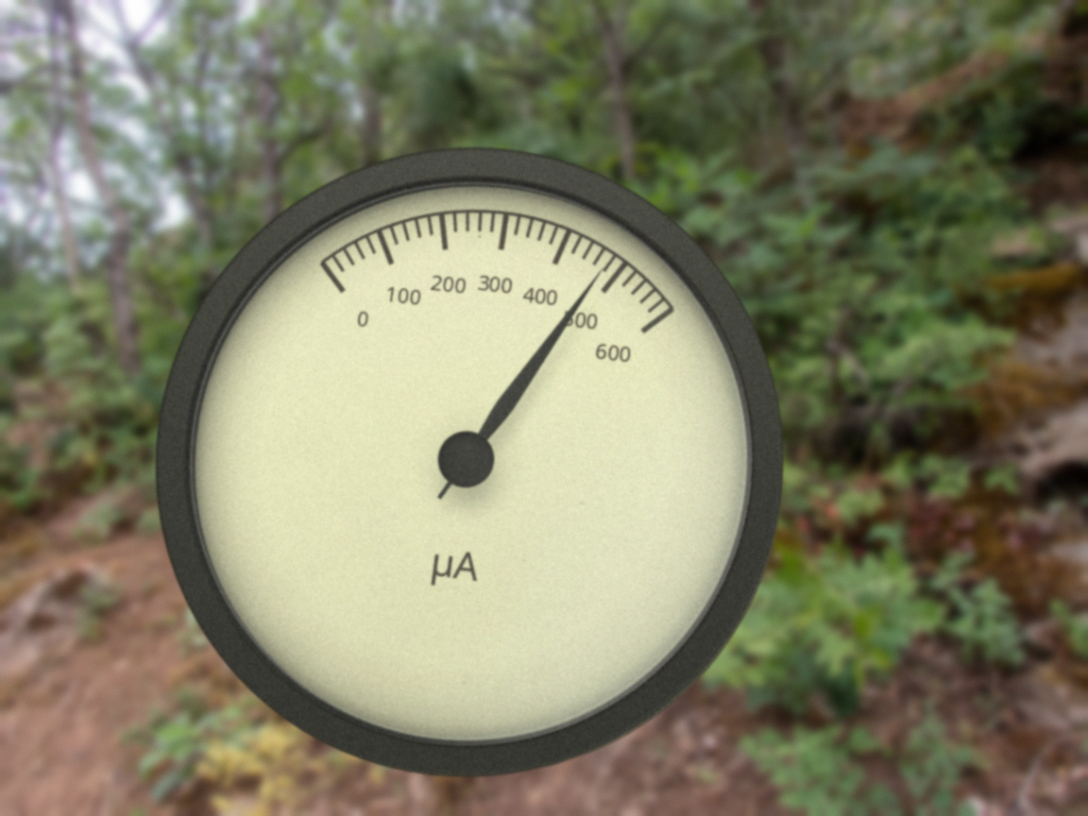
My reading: 480; µA
